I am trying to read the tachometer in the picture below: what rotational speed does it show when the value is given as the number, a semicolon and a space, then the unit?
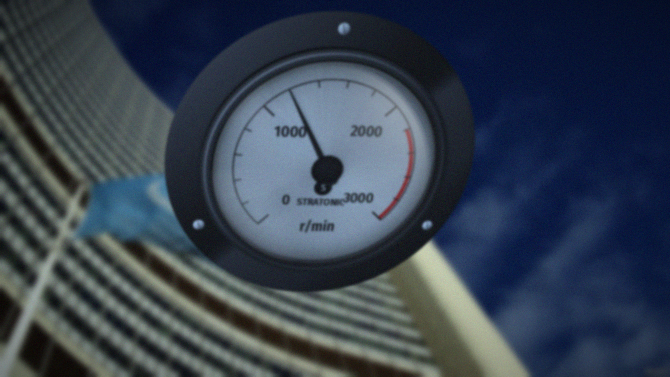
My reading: 1200; rpm
